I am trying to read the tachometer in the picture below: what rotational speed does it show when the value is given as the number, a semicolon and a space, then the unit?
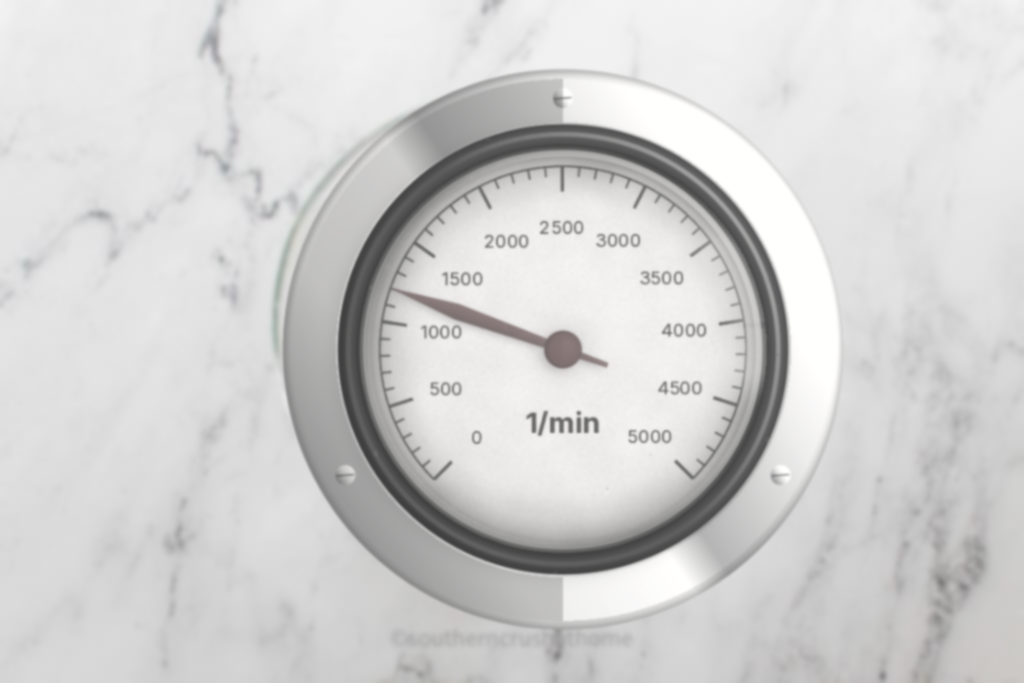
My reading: 1200; rpm
